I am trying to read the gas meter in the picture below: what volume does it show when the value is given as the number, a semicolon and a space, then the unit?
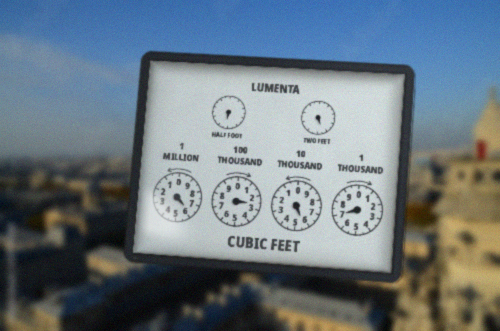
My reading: 625700; ft³
